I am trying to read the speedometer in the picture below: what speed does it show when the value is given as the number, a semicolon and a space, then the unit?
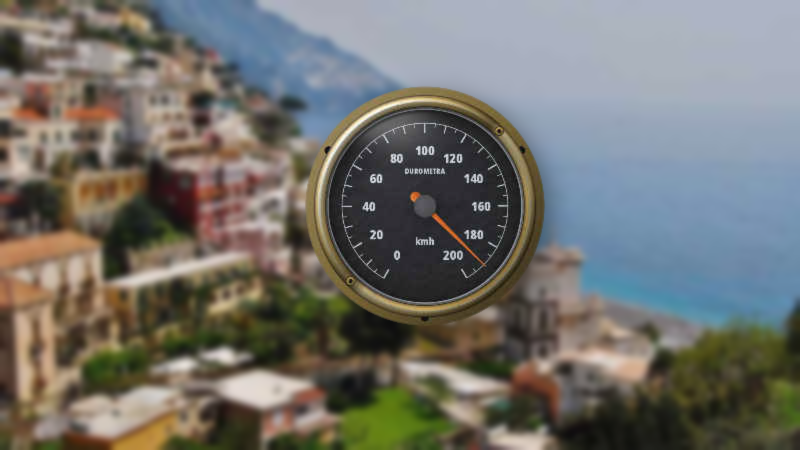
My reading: 190; km/h
